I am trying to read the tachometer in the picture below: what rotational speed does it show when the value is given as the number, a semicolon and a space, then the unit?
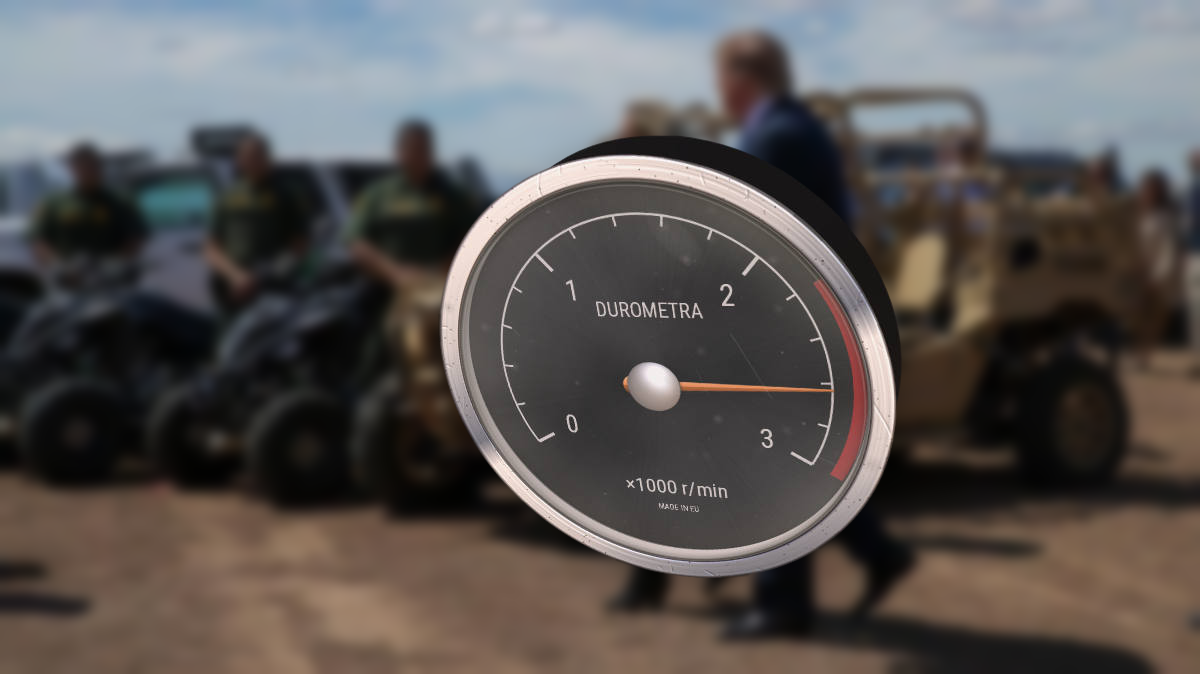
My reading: 2600; rpm
